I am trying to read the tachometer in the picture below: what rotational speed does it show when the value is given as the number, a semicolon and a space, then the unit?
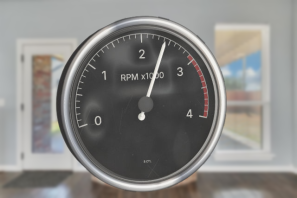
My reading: 2400; rpm
